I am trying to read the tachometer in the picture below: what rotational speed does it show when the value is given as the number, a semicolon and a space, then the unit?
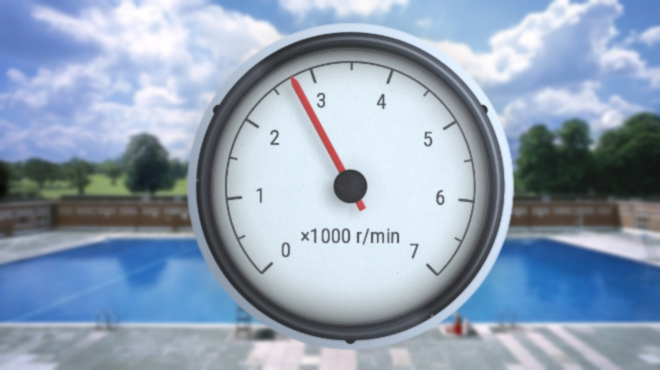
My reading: 2750; rpm
